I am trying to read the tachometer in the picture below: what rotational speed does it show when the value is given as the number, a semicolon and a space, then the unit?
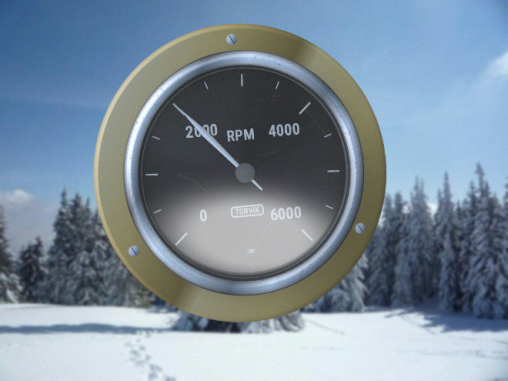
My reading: 2000; rpm
